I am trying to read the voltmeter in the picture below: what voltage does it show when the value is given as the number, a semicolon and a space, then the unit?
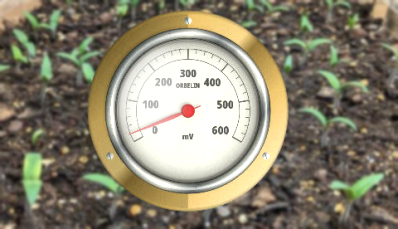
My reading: 20; mV
